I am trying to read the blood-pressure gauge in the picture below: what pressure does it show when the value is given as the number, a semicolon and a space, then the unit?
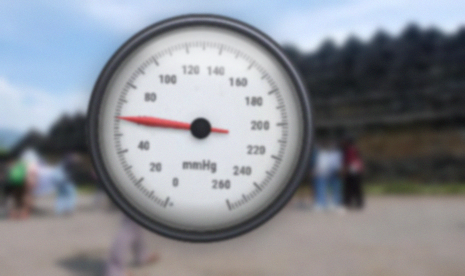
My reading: 60; mmHg
